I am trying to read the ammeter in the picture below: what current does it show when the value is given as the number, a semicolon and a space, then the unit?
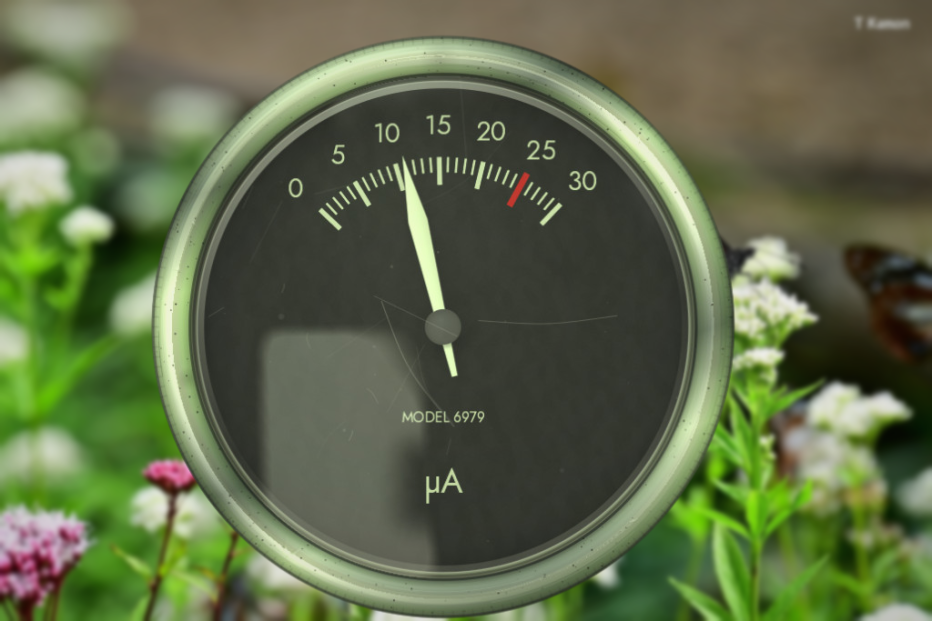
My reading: 11; µA
